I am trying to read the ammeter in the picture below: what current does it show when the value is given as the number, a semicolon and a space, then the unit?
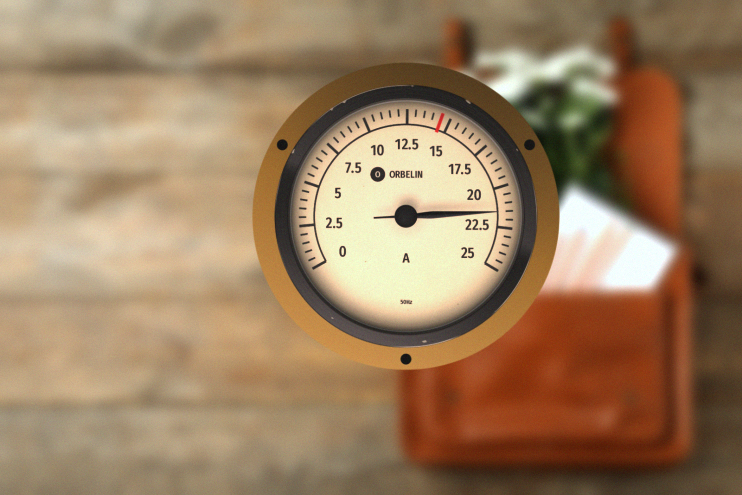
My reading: 21.5; A
